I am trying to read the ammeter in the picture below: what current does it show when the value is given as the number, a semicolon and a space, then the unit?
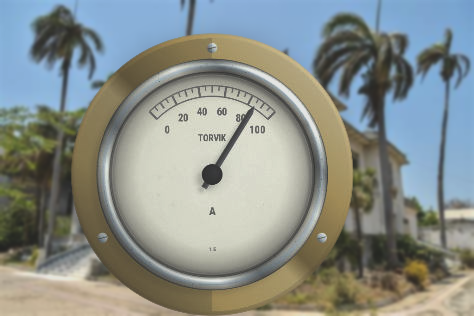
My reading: 85; A
